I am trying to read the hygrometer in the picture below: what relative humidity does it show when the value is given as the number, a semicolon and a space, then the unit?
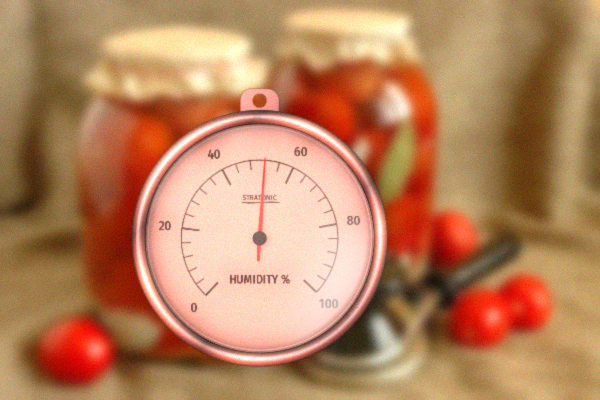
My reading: 52; %
